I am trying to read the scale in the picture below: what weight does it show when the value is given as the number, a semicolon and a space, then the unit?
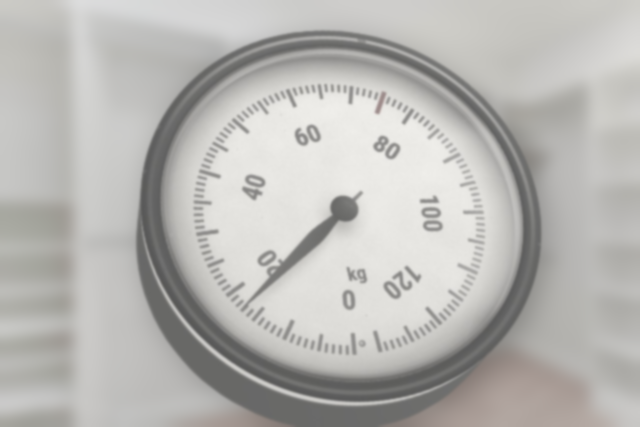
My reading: 17; kg
